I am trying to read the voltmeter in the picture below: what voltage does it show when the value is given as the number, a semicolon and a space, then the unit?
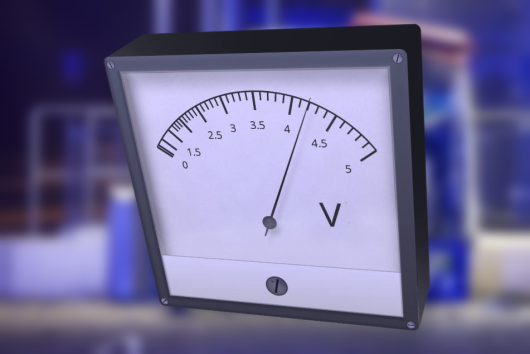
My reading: 4.2; V
